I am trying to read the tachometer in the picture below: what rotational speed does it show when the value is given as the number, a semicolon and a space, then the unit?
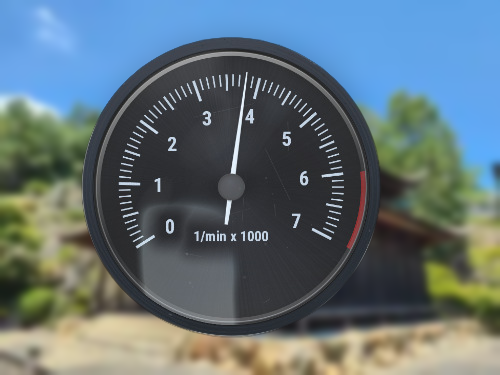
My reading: 3800; rpm
